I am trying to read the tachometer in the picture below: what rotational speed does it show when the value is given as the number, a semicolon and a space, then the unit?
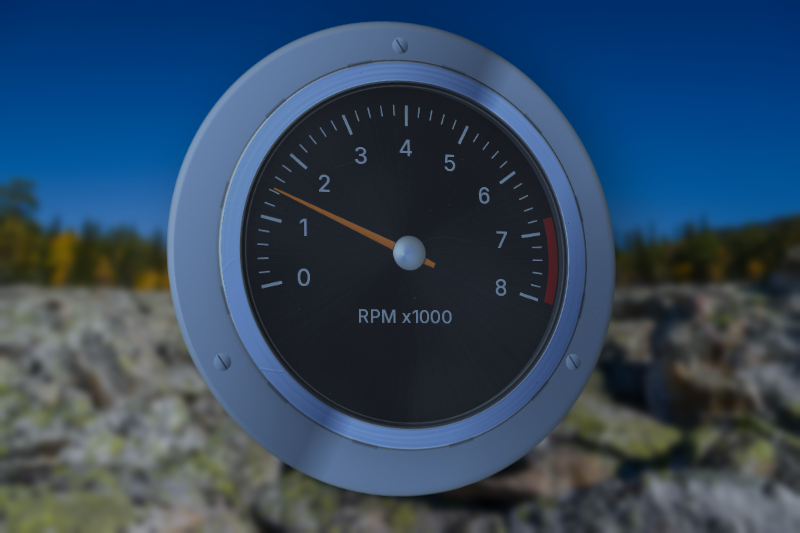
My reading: 1400; rpm
